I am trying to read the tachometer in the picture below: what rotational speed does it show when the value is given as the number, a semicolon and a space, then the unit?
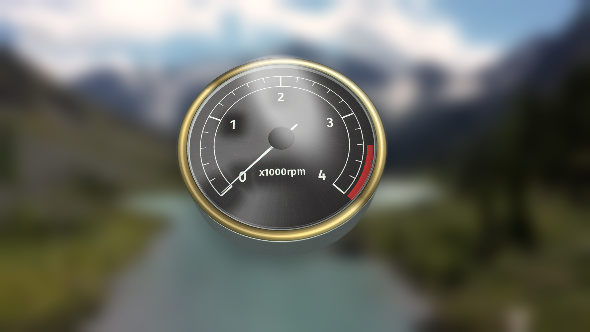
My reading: 0; rpm
